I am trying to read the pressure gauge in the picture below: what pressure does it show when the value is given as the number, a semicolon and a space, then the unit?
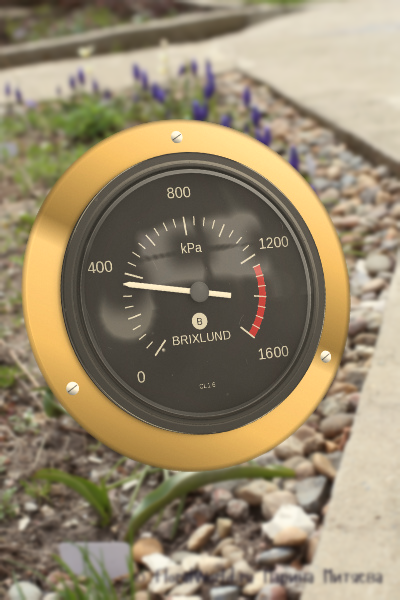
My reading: 350; kPa
